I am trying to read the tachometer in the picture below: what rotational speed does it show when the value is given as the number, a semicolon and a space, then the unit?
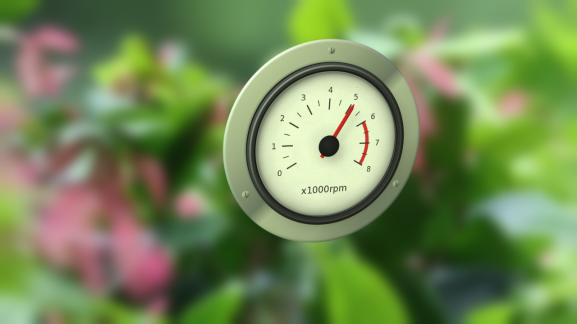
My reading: 5000; rpm
